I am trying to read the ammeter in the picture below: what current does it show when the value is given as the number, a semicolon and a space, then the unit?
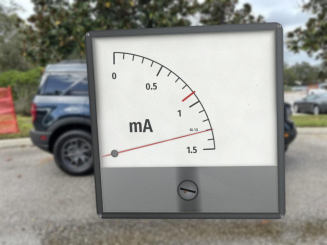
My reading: 1.3; mA
